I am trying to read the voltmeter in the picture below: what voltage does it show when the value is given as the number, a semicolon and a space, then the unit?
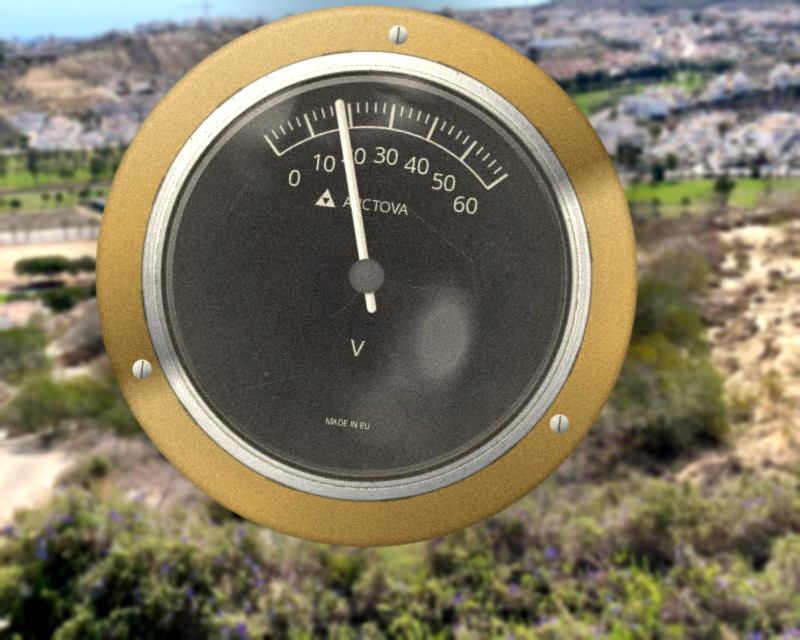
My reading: 18; V
